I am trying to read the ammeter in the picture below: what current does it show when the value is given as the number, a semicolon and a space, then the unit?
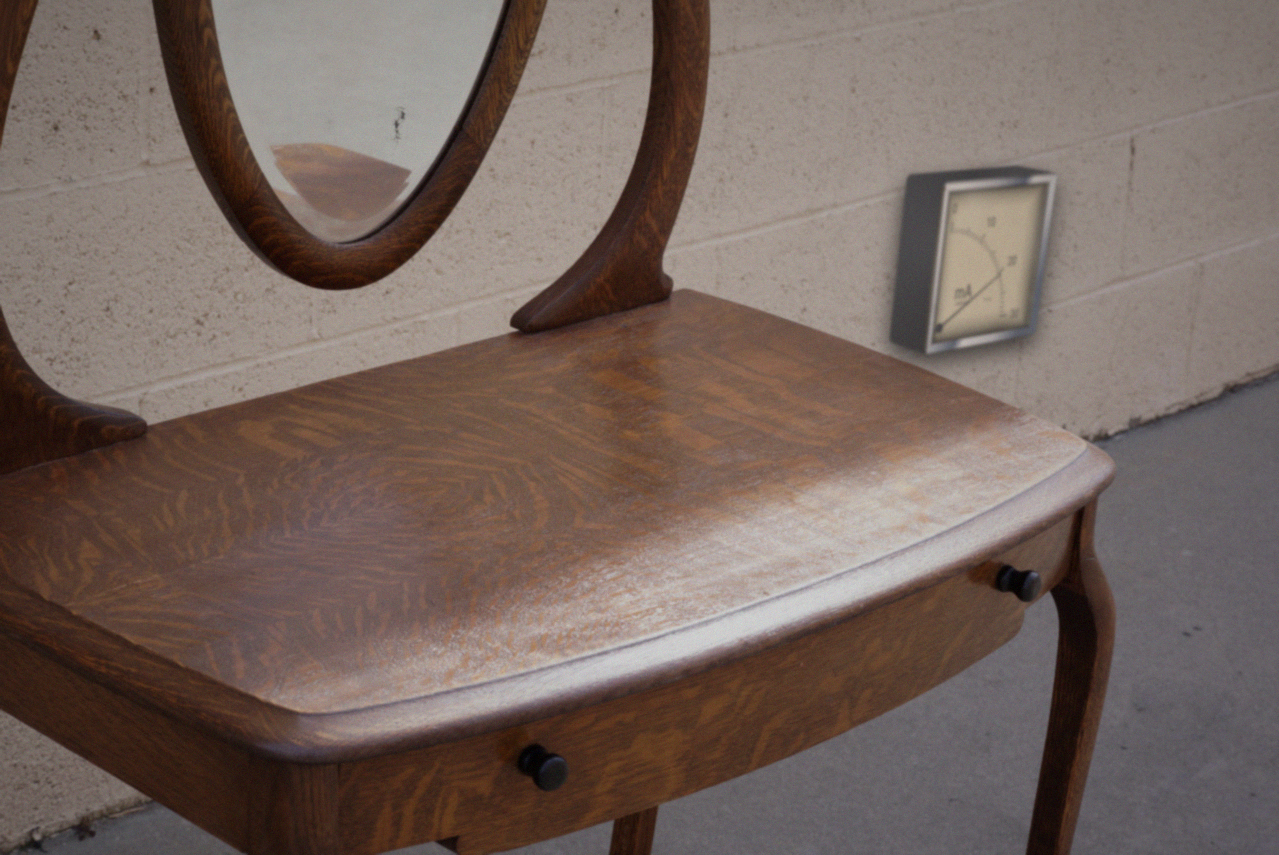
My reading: 20; mA
